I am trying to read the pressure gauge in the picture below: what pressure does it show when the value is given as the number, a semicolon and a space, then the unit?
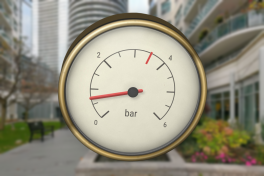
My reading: 0.75; bar
